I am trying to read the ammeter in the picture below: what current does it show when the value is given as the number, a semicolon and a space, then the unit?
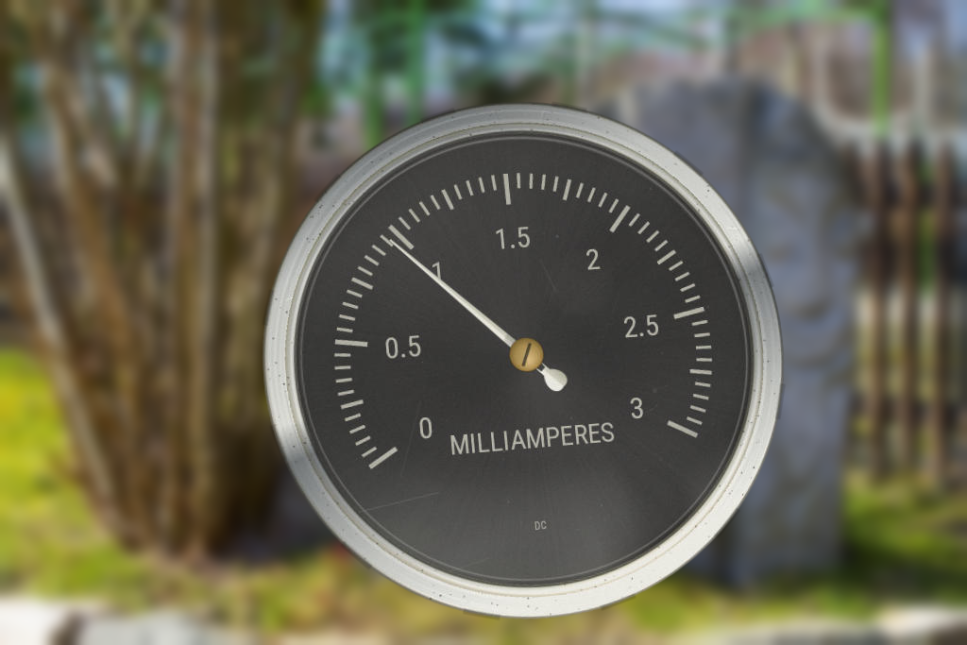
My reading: 0.95; mA
